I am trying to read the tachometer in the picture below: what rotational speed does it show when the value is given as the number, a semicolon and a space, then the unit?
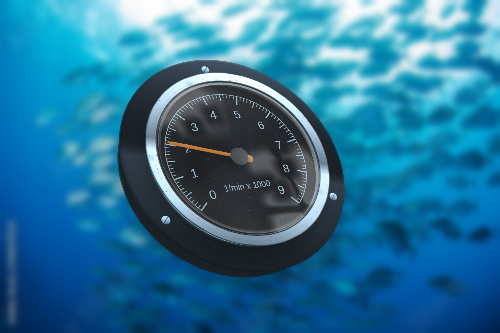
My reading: 2000; rpm
